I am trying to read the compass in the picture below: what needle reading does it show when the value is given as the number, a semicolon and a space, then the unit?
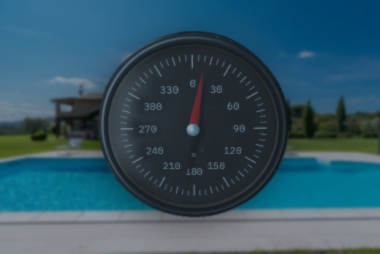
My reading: 10; °
